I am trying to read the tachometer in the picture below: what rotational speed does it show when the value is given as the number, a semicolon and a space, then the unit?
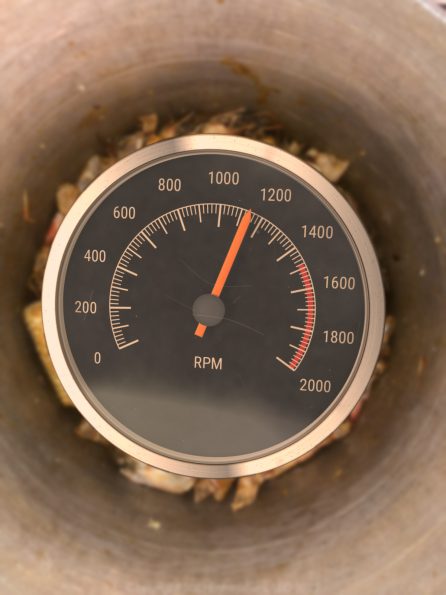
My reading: 1140; rpm
